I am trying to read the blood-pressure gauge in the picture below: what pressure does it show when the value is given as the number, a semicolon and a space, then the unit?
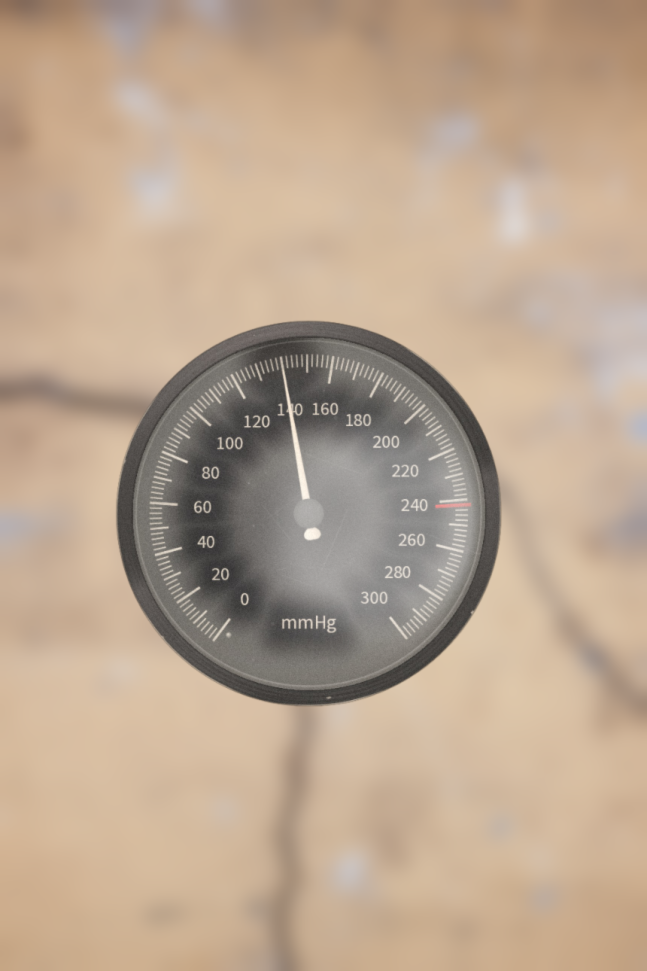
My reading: 140; mmHg
